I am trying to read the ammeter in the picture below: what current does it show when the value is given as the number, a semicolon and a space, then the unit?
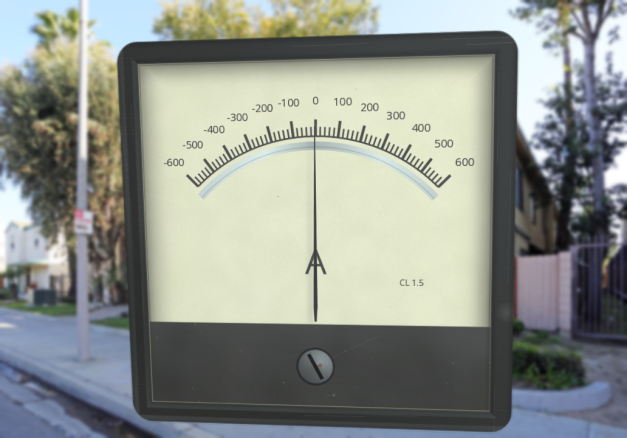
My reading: 0; A
